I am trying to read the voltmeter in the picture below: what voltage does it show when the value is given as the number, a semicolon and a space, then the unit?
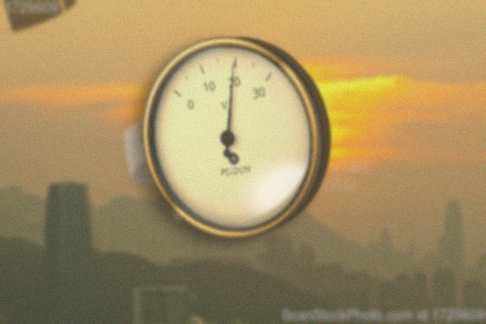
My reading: 20; V
